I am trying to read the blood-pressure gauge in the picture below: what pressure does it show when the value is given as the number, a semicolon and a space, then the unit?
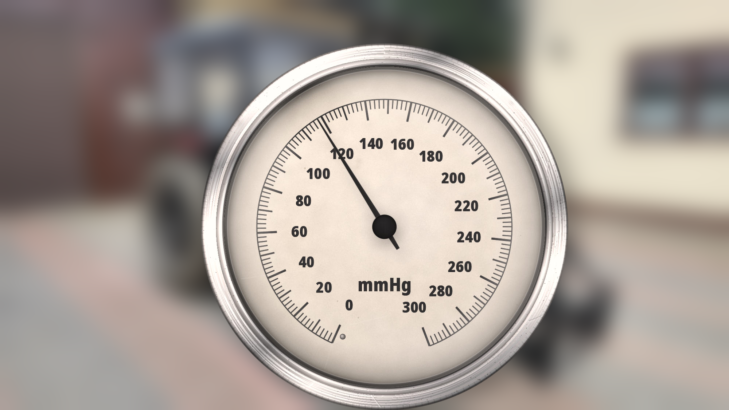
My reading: 118; mmHg
